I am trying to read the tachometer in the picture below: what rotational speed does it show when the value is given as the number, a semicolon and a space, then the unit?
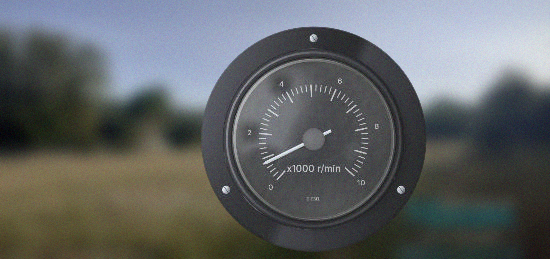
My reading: 800; rpm
